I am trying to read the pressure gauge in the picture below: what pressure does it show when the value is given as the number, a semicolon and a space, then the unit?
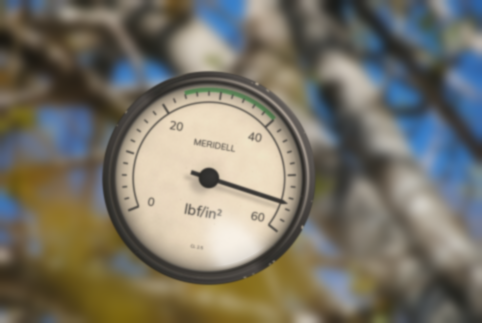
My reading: 55; psi
